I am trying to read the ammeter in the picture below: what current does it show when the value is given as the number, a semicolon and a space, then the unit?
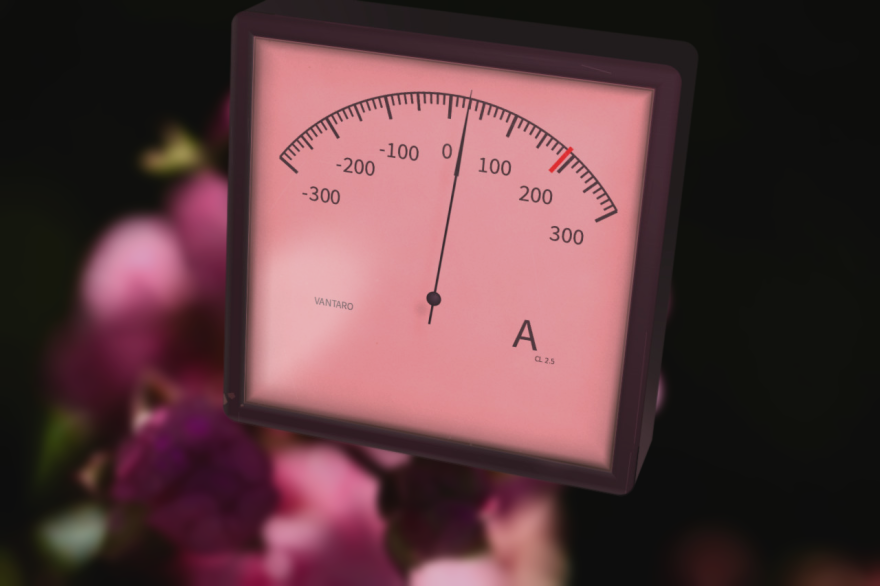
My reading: 30; A
